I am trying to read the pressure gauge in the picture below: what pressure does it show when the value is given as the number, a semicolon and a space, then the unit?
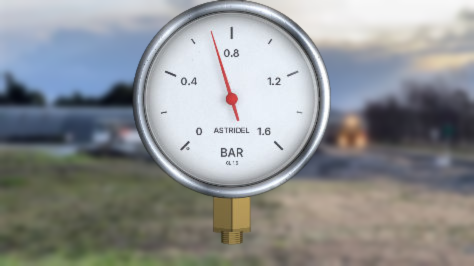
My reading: 0.7; bar
